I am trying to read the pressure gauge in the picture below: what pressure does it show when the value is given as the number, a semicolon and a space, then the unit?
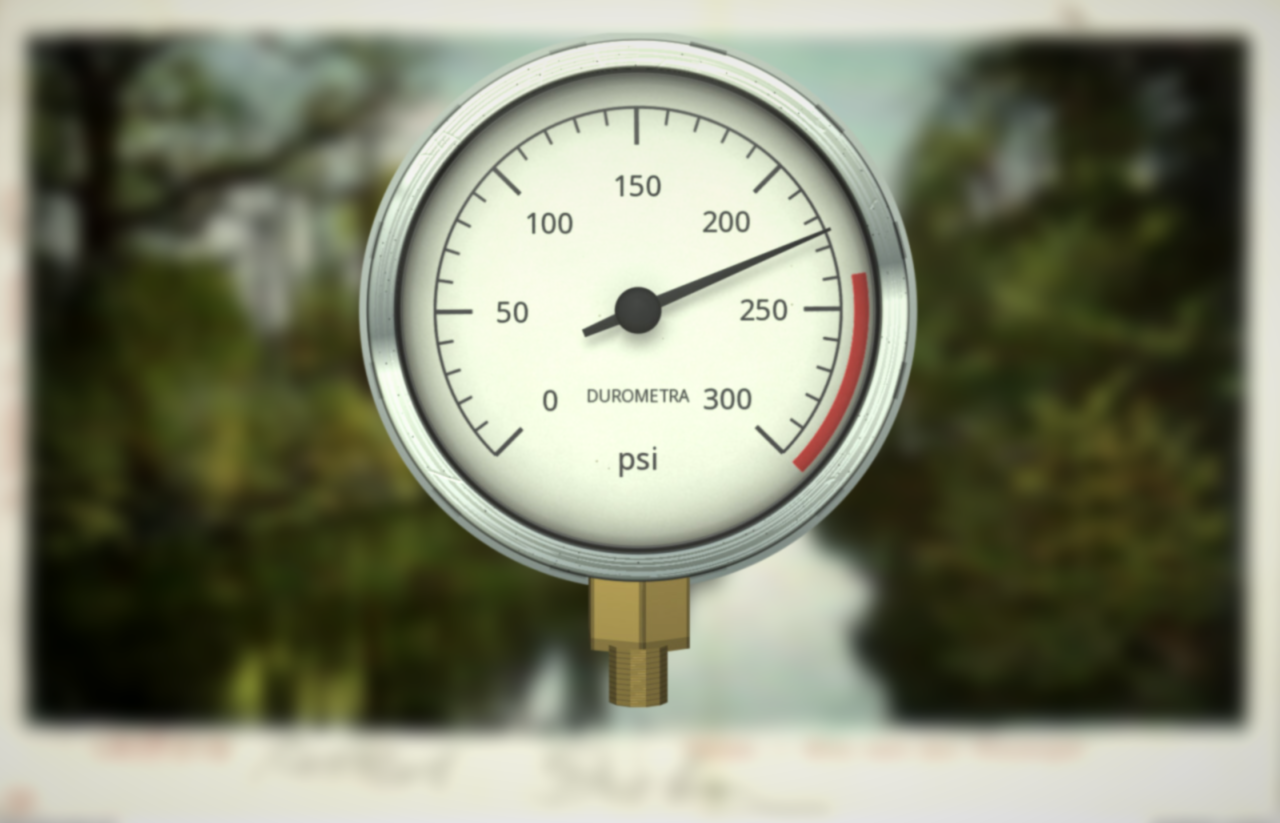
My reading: 225; psi
